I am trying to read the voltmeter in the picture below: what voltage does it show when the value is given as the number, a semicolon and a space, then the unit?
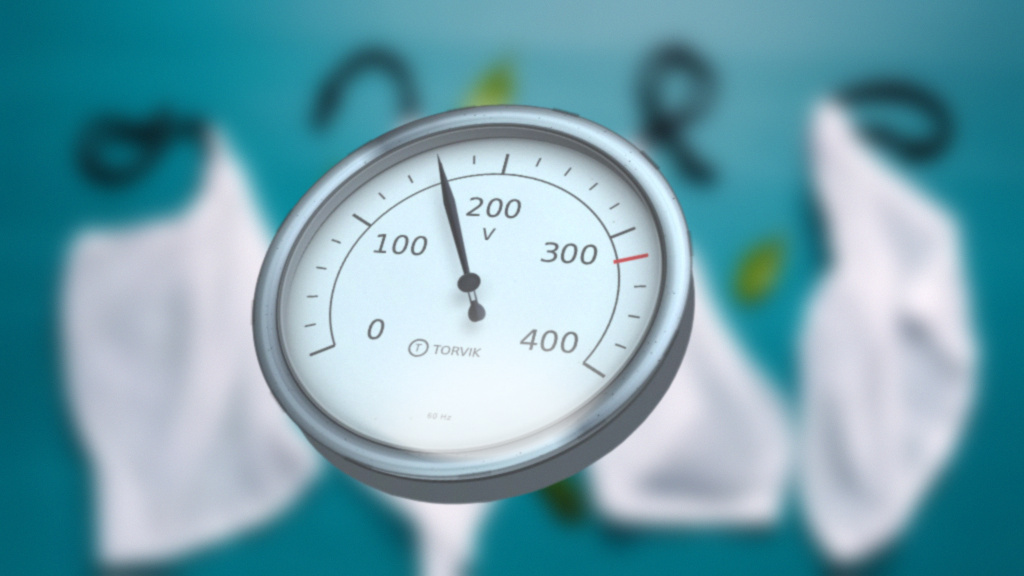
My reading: 160; V
